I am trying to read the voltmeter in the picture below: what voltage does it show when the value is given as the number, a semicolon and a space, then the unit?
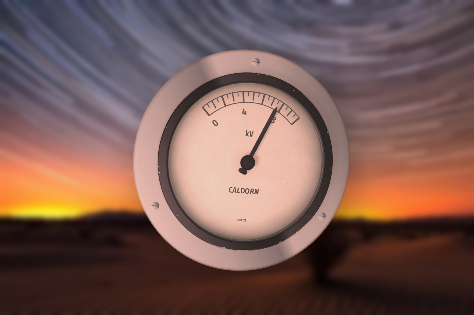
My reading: 7.5; kV
